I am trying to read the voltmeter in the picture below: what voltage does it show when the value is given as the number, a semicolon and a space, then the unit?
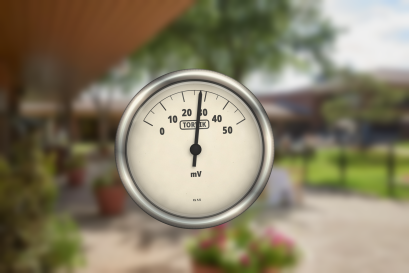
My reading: 27.5; mV
